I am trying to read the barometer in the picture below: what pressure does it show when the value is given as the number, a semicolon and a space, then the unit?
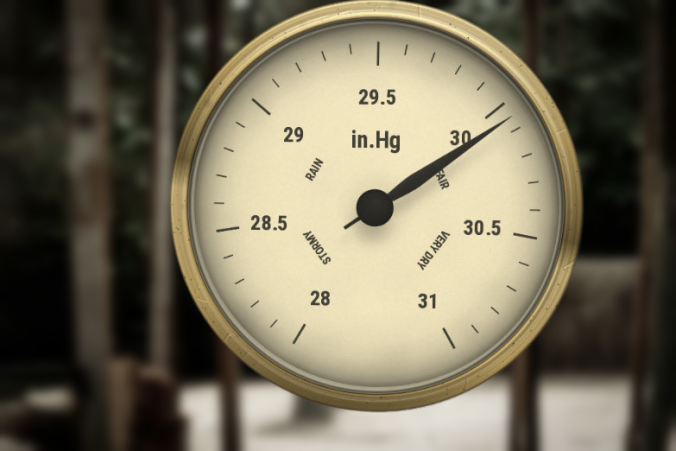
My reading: 30.05; inHg
